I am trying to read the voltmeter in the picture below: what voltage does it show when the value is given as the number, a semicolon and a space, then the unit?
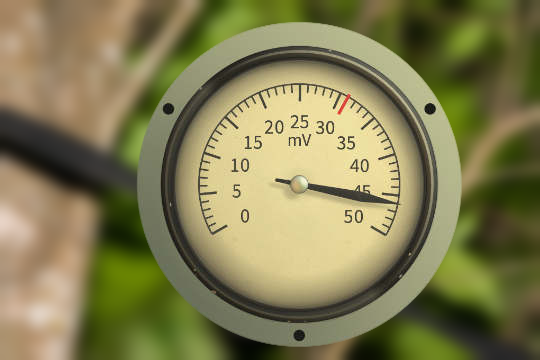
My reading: 46; mV
